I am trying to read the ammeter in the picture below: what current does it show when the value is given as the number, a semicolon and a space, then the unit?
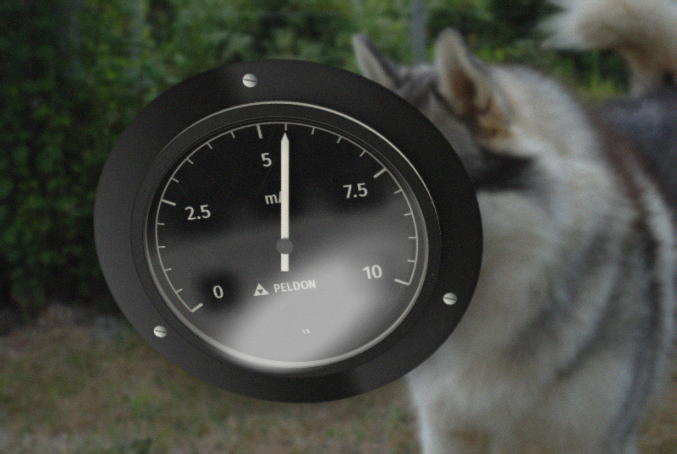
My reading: 5.5; mA
